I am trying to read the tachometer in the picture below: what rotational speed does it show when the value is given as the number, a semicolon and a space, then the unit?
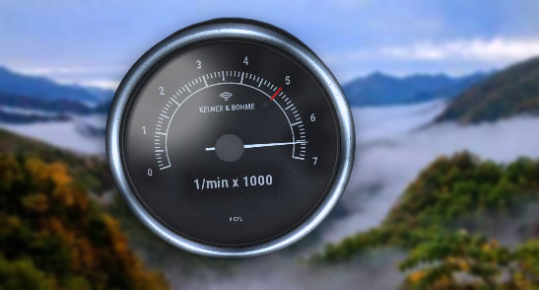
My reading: 6500; rpm
